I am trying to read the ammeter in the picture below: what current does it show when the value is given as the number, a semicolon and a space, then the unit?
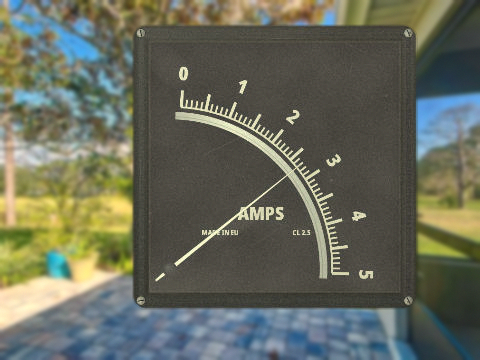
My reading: 2.7; A
